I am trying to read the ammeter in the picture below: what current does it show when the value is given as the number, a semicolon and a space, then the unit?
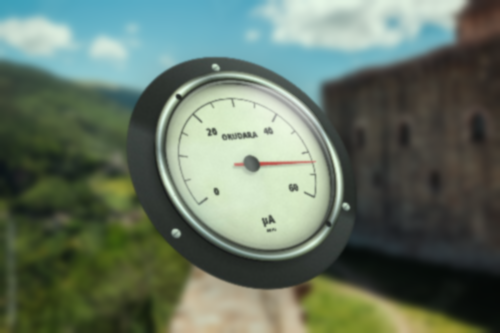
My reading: 52.5; µA
